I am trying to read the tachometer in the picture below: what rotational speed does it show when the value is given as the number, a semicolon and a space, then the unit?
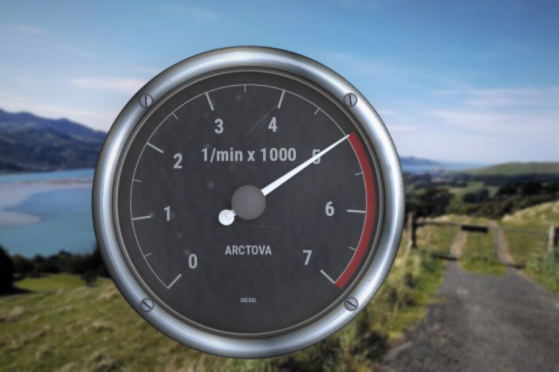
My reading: 5000; rpm
